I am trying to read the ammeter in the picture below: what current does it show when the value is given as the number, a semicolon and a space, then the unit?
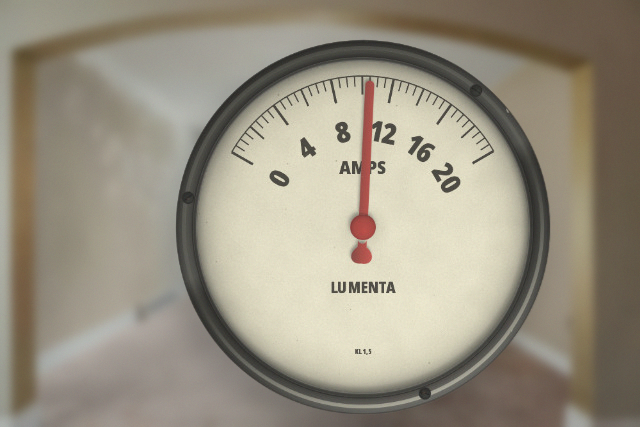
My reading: 10.5; A
